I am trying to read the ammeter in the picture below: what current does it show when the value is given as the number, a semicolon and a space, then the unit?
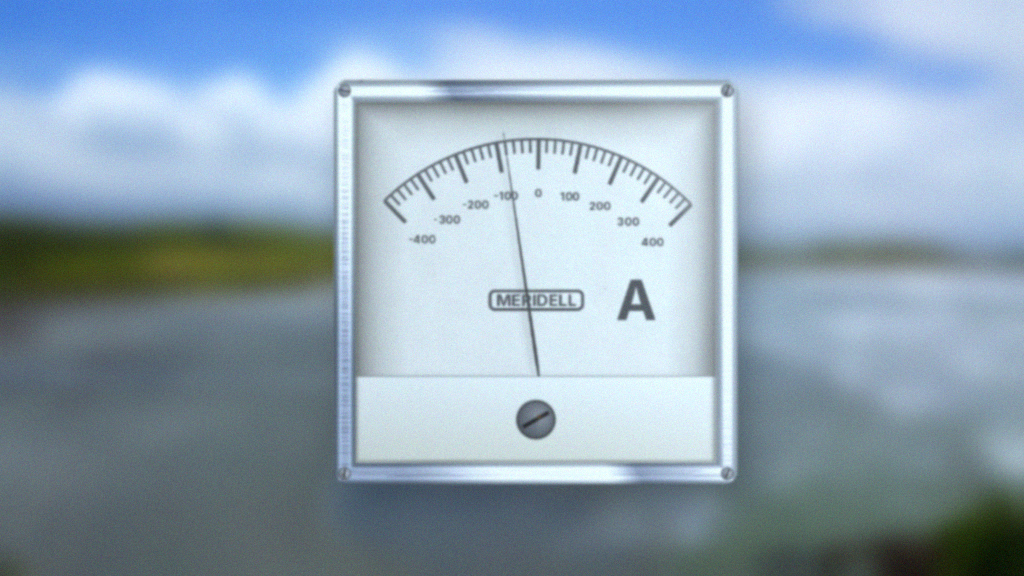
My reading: -80; A
